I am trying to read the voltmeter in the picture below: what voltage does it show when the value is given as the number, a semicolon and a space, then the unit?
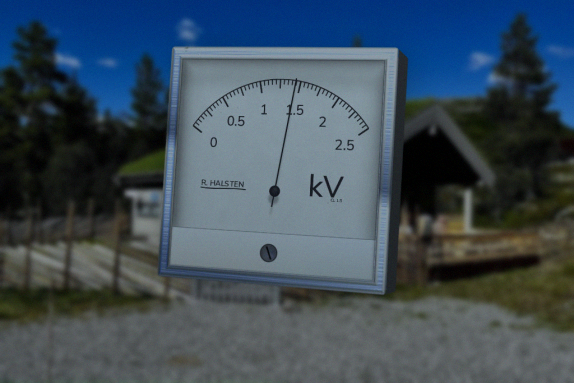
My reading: 1.45; kV
